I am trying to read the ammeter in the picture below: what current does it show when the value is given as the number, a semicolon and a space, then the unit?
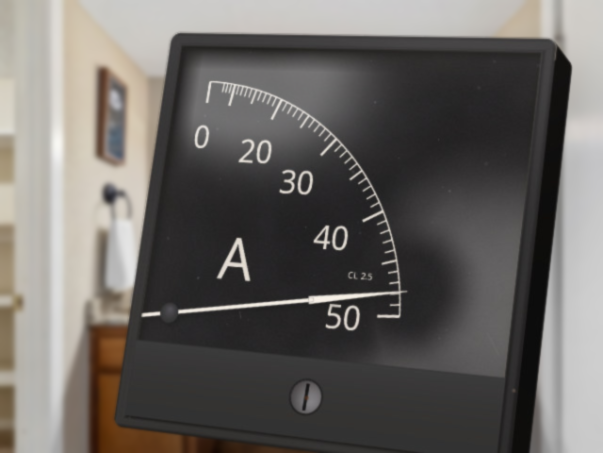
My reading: 48; A
